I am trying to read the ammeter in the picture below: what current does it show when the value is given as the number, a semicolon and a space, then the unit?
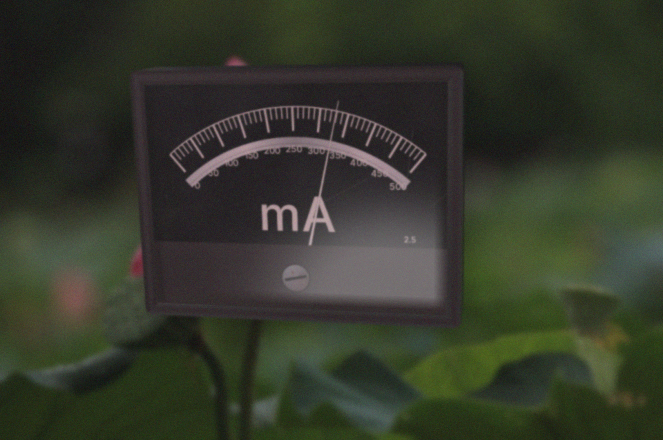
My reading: 330; mA
